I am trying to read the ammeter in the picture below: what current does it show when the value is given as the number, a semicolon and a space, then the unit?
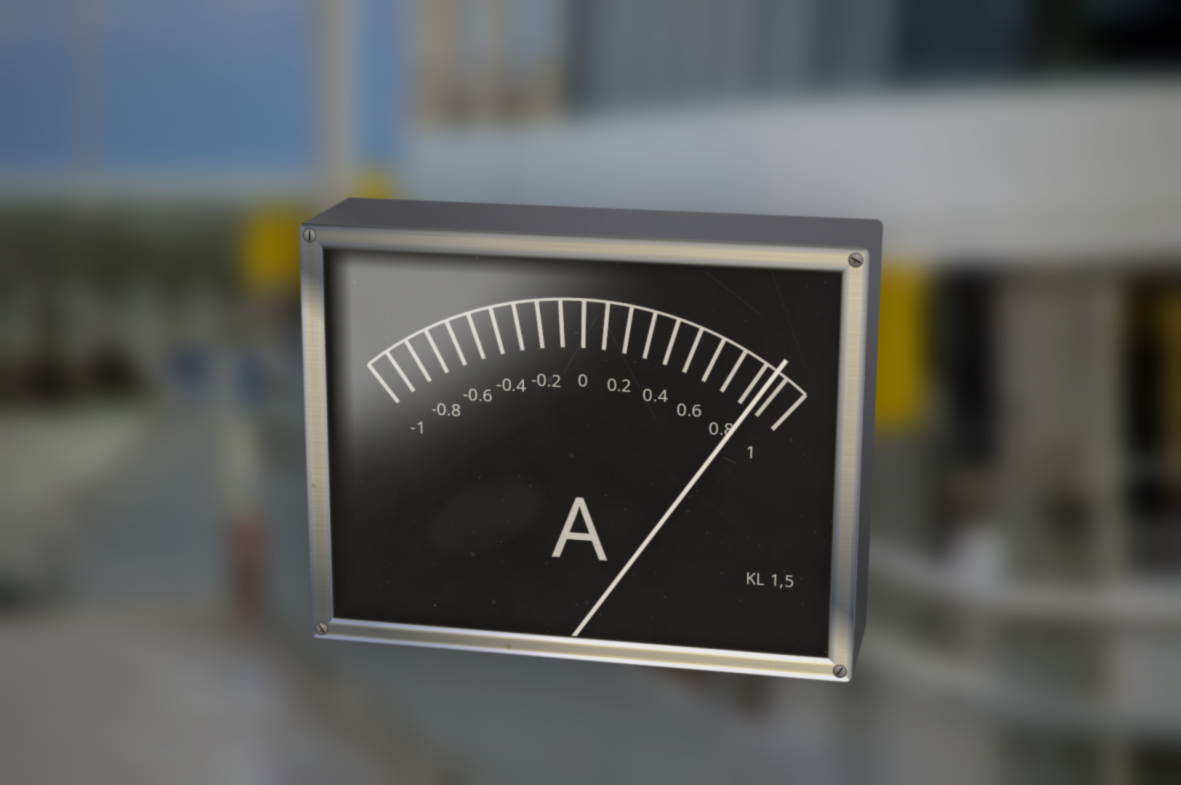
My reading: 0.85; A
